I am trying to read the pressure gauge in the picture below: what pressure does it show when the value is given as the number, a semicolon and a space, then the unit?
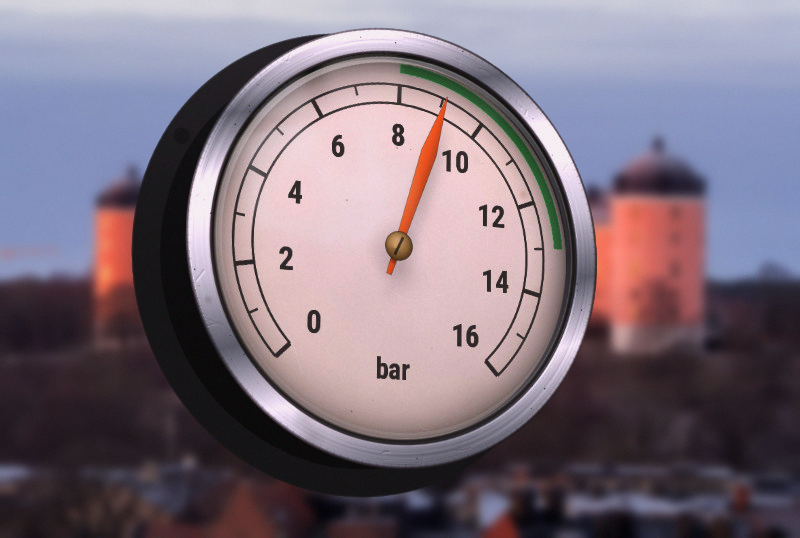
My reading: 9; bar
